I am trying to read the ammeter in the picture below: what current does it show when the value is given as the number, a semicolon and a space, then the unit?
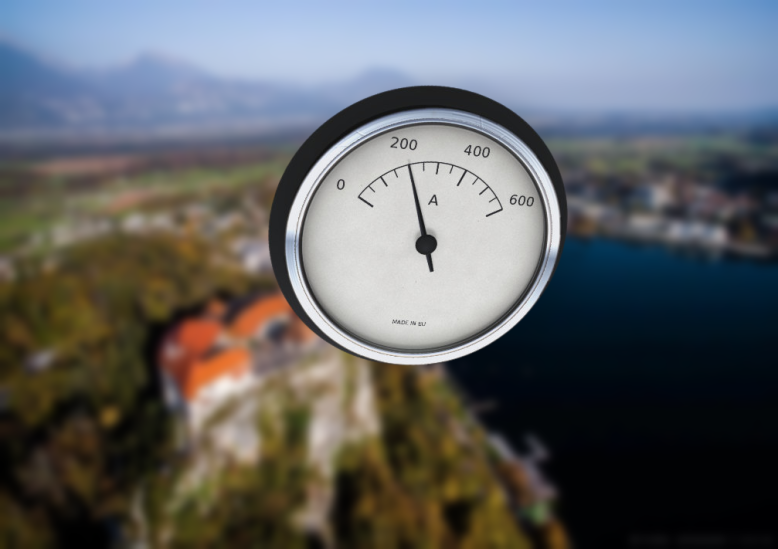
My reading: 200; A
